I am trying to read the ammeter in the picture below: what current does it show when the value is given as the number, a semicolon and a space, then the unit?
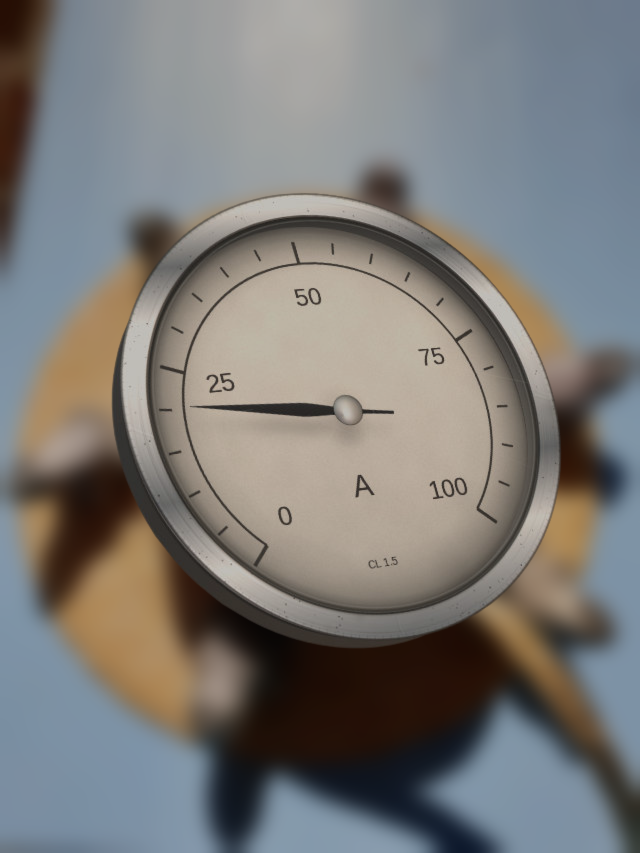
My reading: 20; A
